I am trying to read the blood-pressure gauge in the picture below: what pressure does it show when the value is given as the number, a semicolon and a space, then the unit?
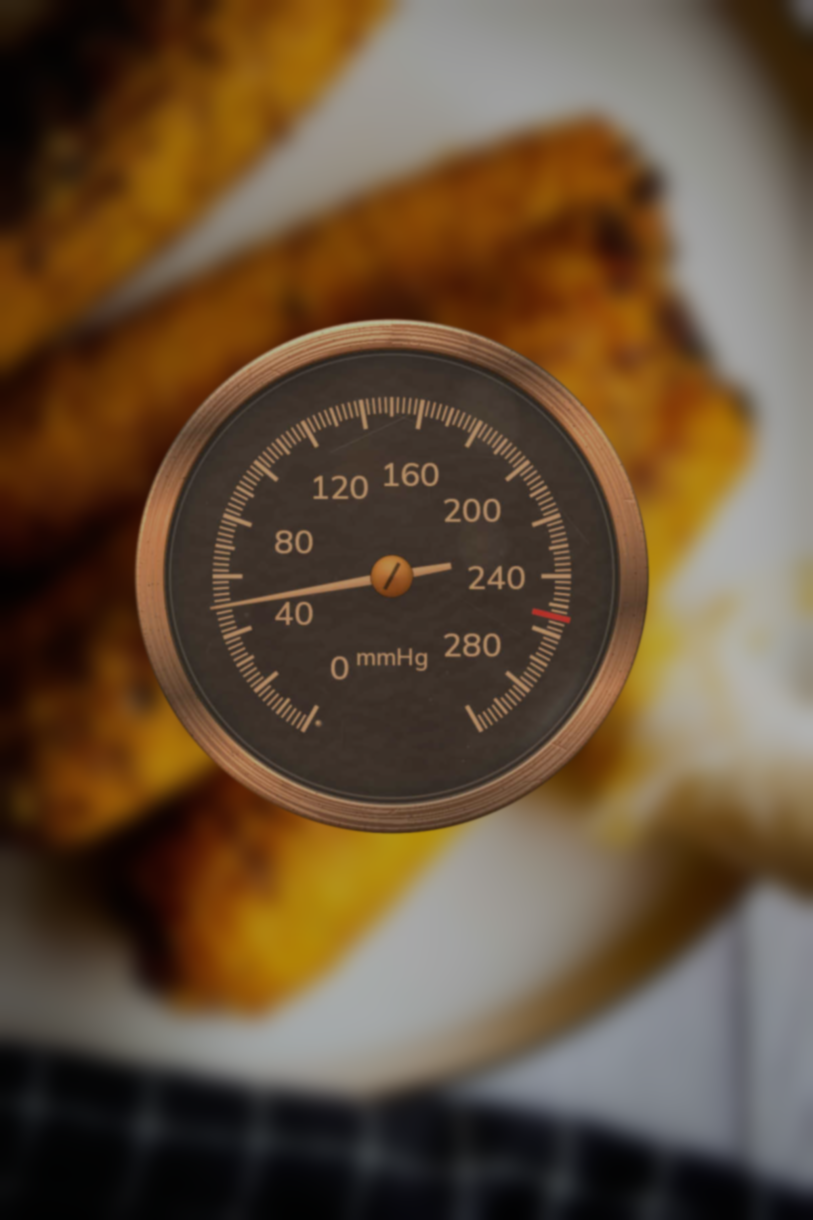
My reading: 50; mmHg
